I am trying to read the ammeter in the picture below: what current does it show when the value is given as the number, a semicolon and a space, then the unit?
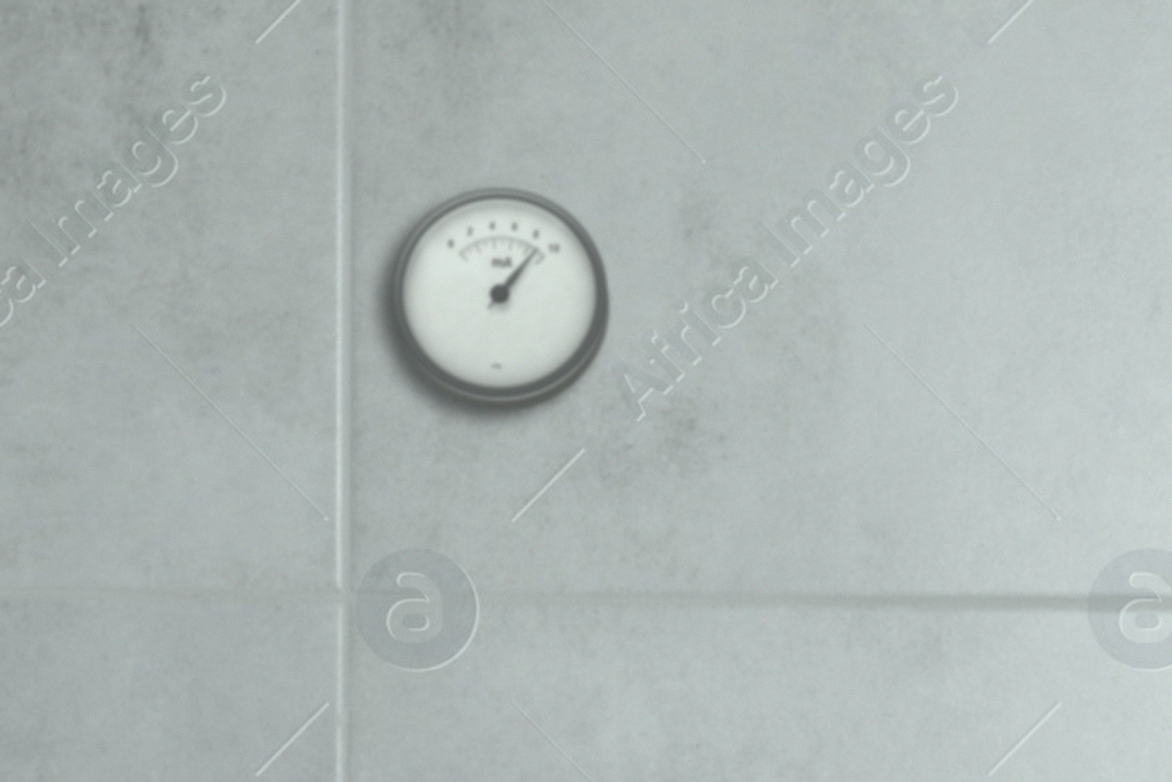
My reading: 9; mA
